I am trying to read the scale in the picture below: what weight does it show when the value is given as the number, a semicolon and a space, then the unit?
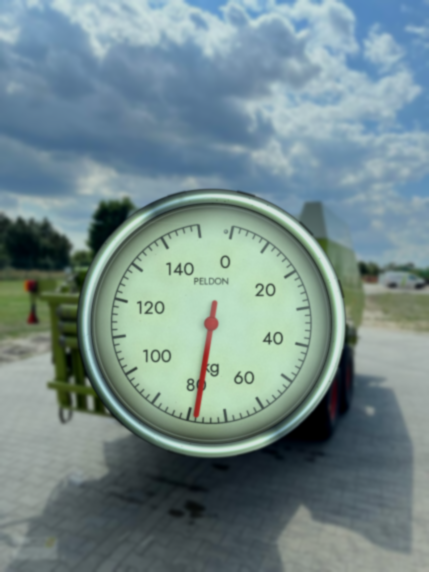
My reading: 78; kg
